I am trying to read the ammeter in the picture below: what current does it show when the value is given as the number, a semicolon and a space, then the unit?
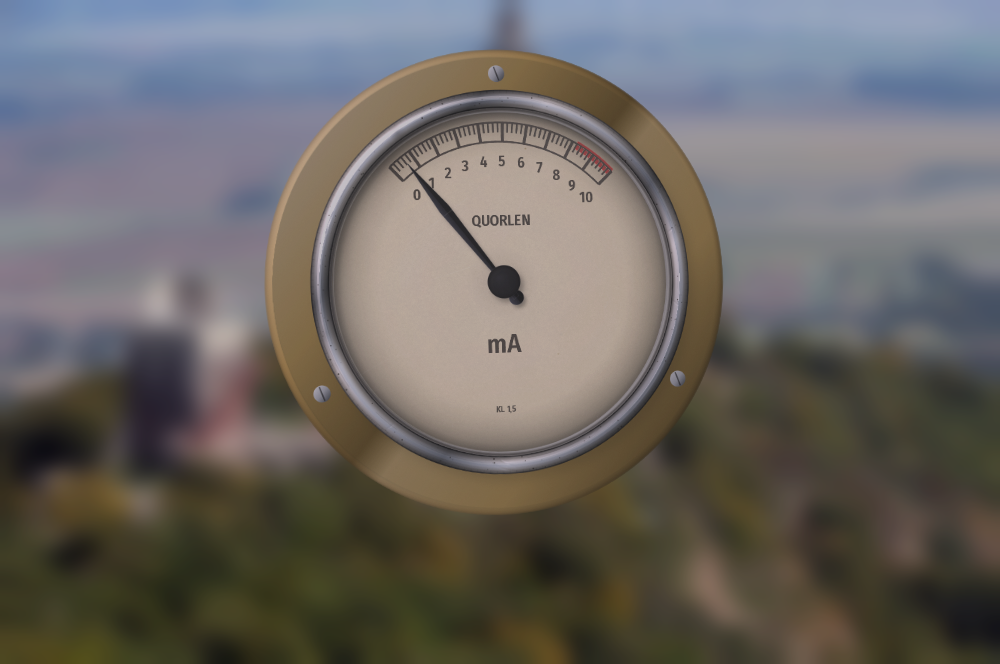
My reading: 0.6; mA
